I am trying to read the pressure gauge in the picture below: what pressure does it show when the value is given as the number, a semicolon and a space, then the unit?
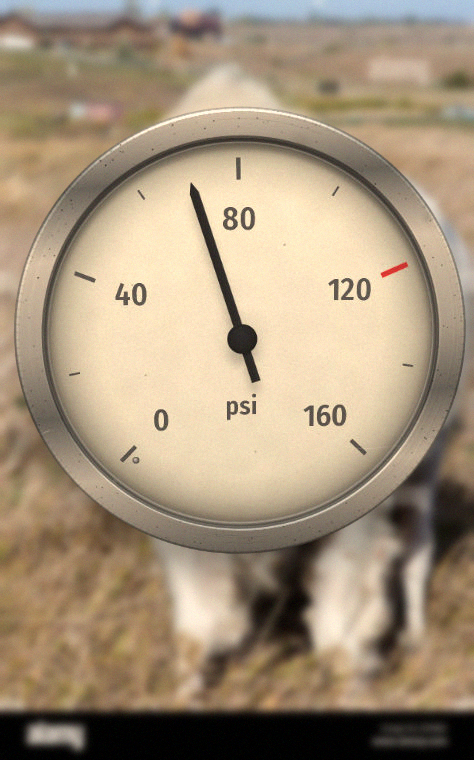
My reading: 70; psi
